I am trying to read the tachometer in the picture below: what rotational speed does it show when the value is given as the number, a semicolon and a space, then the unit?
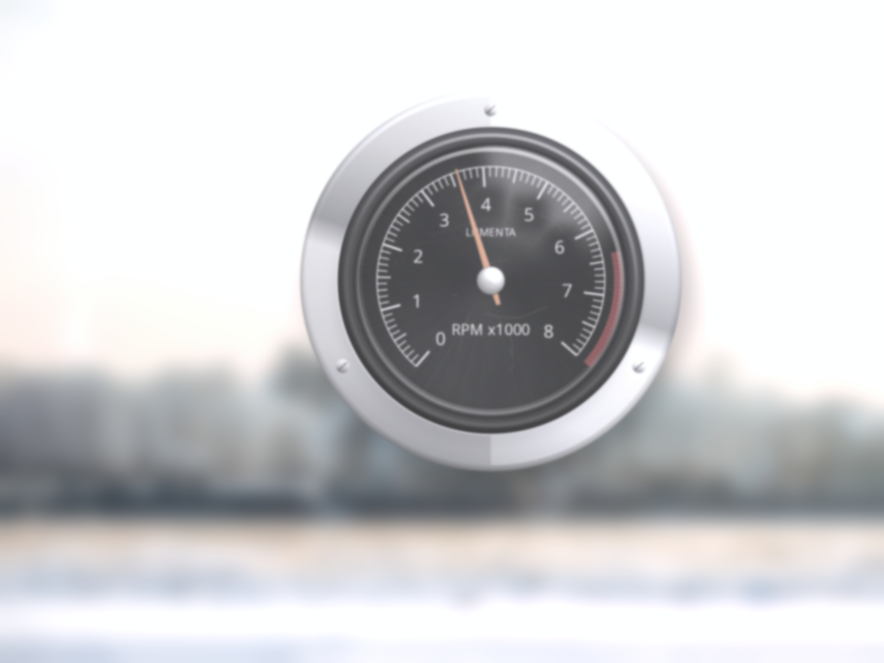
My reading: 3600; rpm
